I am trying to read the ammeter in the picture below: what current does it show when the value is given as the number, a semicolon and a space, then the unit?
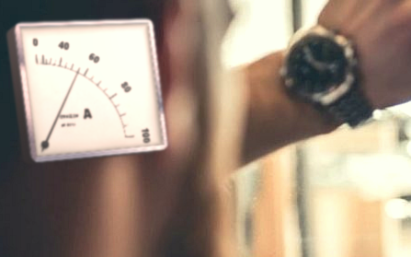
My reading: 55; A
